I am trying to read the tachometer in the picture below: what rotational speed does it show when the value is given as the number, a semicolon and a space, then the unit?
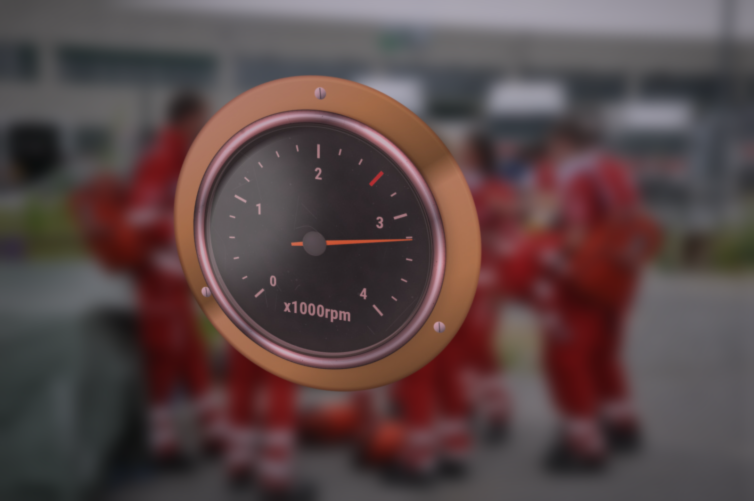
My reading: 3200; rpm
